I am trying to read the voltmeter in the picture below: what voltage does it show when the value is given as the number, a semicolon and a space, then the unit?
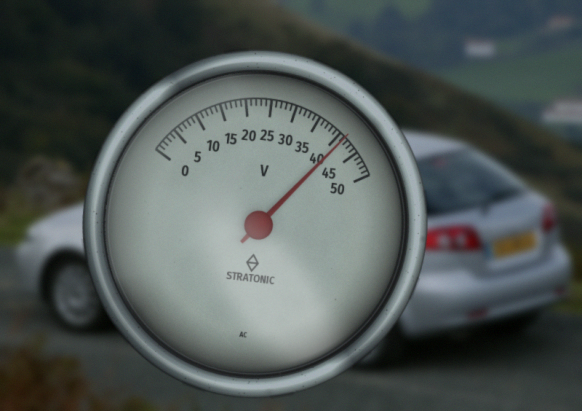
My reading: 41; V
